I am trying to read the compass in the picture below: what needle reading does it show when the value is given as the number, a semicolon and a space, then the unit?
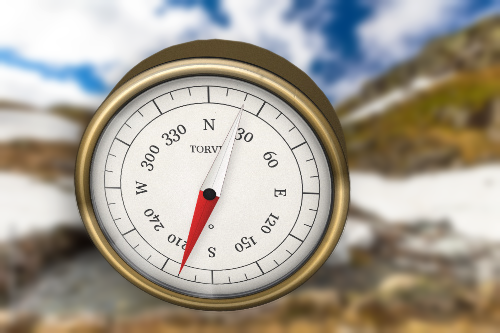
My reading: 200; °
